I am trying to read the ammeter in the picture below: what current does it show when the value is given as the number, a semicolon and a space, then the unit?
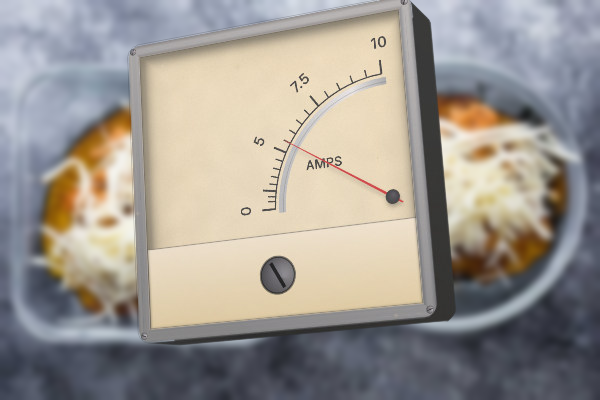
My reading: 5.5; A
